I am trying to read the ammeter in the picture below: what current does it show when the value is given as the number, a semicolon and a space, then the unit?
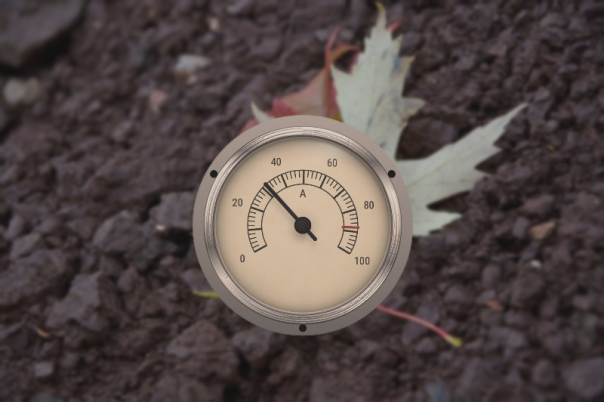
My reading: 32; A
